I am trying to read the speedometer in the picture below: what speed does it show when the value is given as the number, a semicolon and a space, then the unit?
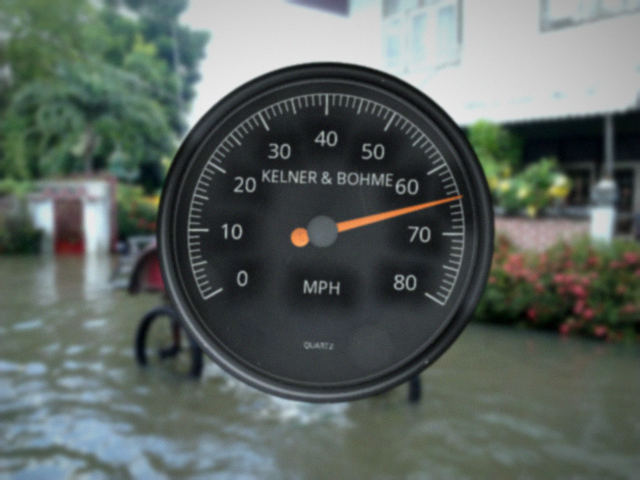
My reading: 65; mph
